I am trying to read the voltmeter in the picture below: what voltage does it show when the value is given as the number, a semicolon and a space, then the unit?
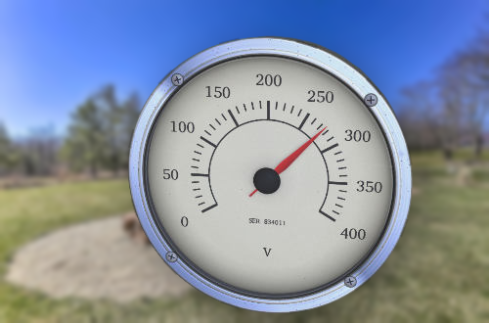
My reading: 275; V
